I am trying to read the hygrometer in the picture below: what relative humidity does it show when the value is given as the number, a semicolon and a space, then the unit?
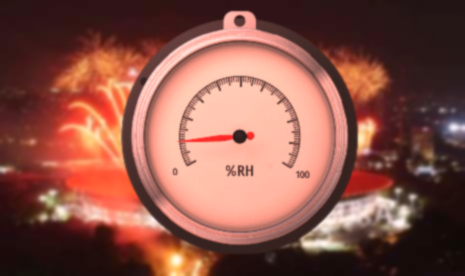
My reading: 10; %
